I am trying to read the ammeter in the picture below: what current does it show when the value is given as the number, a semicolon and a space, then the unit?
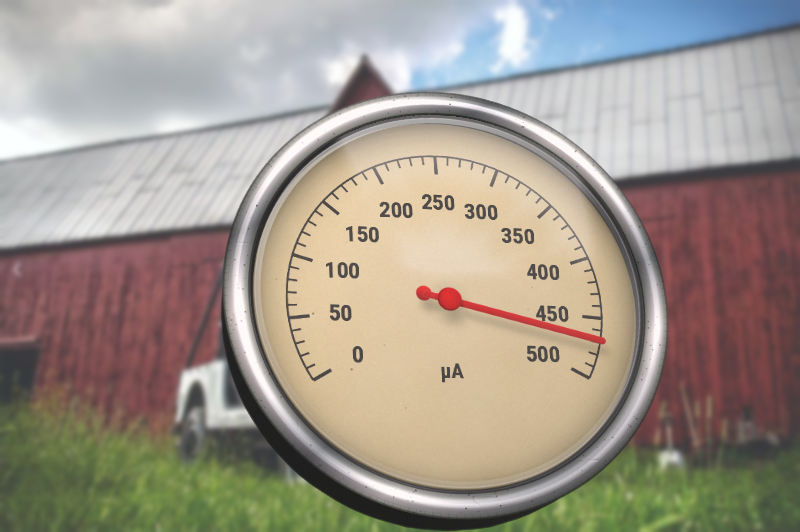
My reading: 470; µA
